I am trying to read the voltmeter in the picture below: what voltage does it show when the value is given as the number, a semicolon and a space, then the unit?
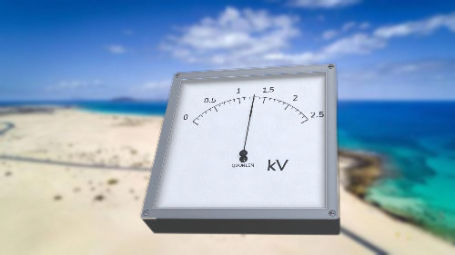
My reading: 1.3; kV
